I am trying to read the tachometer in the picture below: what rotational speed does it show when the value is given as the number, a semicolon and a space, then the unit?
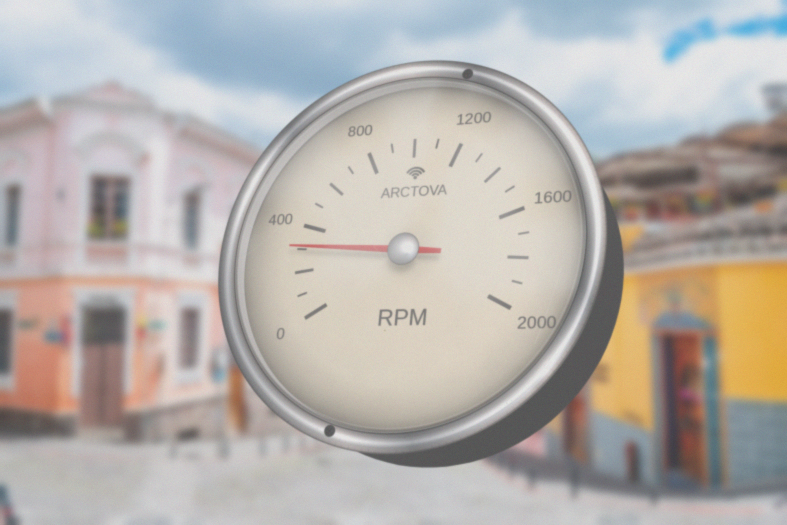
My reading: 300; rpm
